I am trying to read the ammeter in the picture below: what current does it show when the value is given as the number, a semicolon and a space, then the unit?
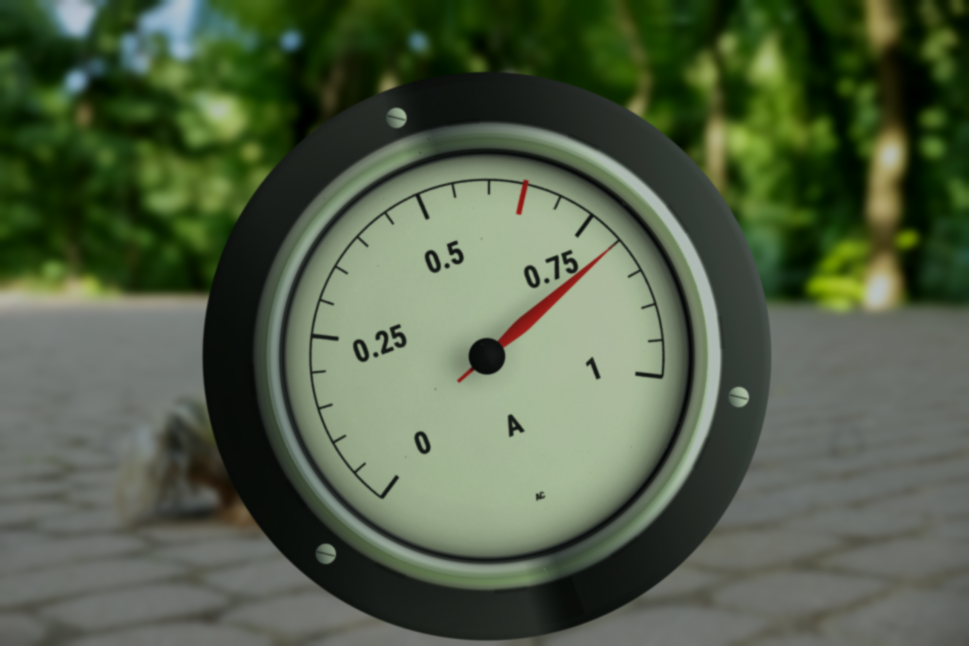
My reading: 0.8; A
